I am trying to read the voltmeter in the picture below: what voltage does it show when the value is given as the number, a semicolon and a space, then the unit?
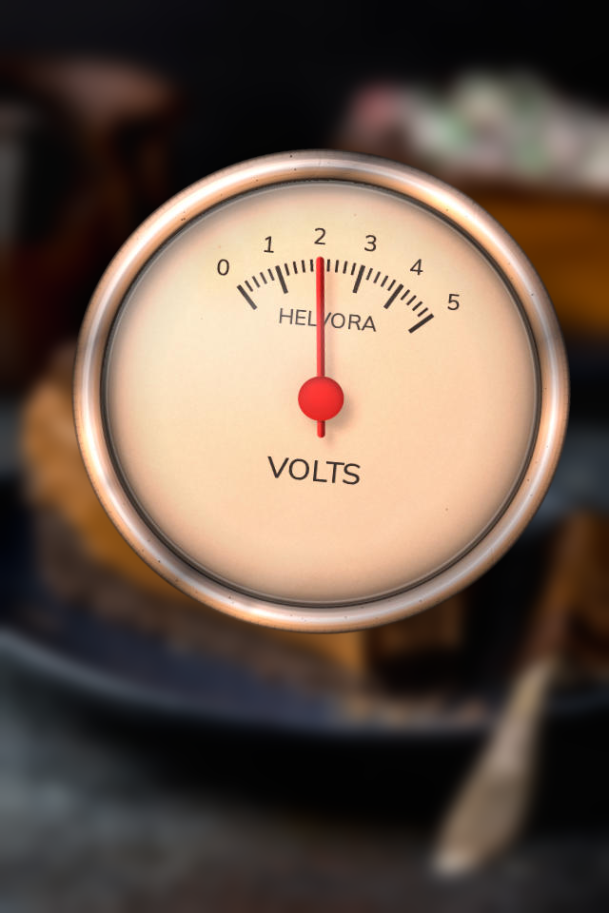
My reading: 2; V
